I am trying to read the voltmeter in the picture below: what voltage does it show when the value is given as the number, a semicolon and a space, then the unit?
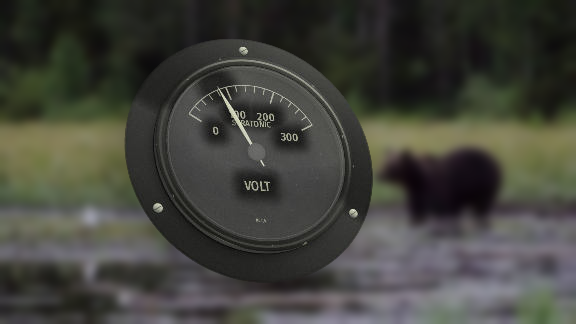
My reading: 80; V
